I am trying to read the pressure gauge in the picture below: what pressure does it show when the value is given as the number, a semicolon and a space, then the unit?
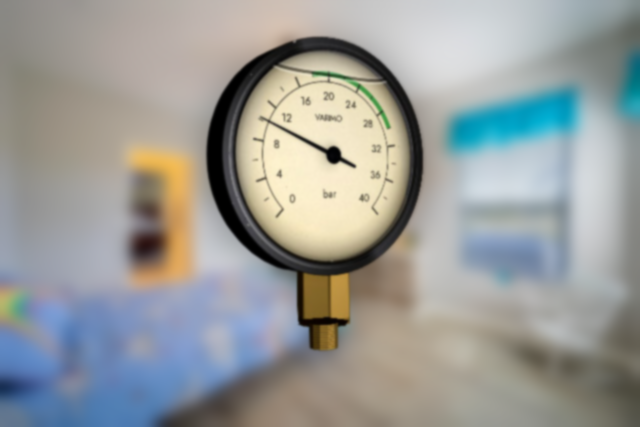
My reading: 10; bar
